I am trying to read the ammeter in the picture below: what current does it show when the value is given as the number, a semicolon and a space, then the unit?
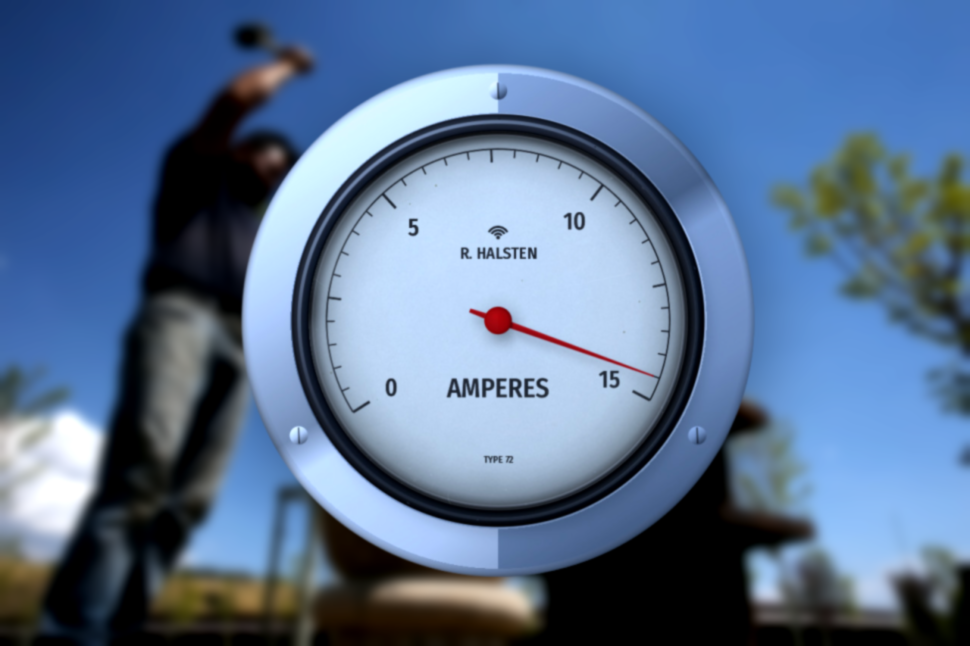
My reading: 14.5; A
